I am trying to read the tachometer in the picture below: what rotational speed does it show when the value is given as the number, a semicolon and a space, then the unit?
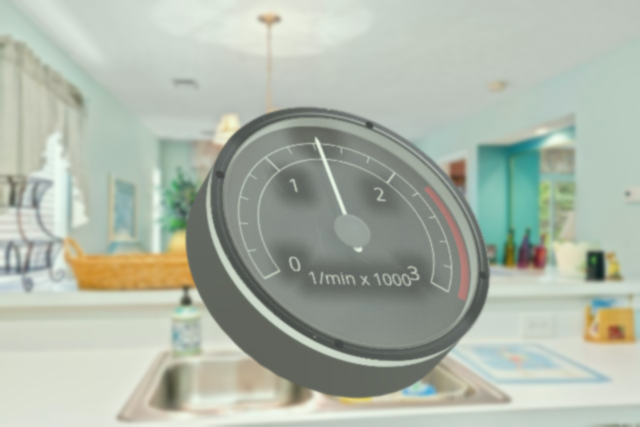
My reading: 1400; rpm
